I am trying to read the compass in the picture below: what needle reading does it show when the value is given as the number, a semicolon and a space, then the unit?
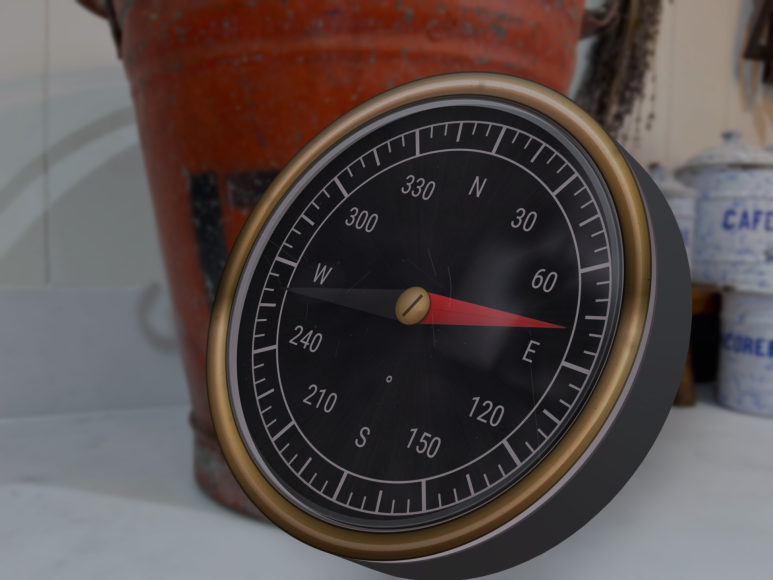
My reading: 80; °
